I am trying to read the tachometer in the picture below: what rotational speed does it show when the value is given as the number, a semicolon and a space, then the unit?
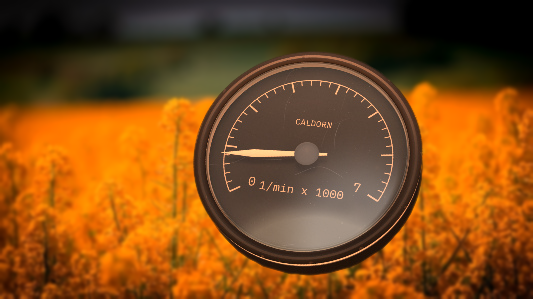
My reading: 800; rpm
